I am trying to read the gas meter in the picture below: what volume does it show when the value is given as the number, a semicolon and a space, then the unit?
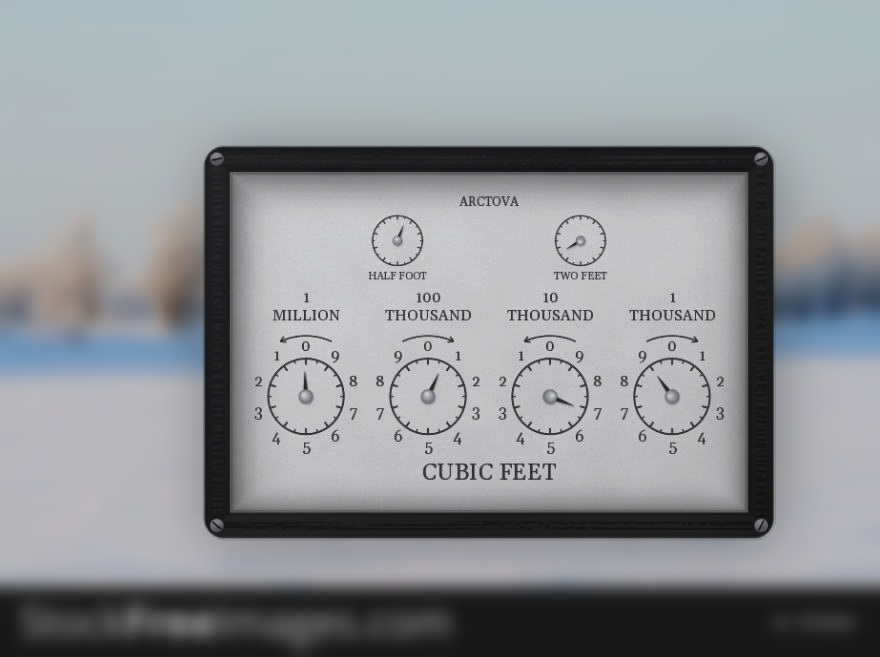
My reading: 6900; ft³
